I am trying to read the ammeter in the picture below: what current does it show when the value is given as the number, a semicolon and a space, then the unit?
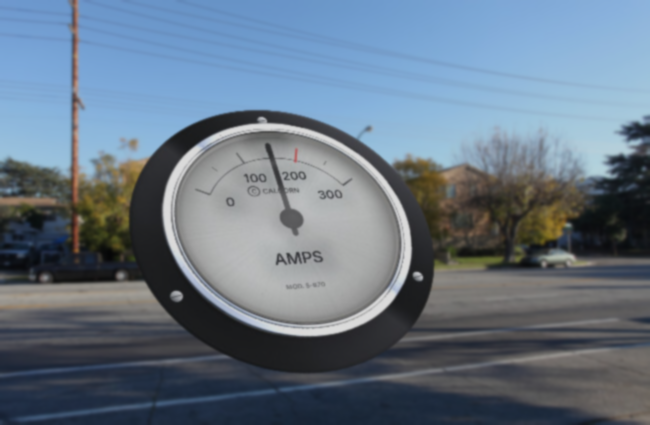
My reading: 150; A
